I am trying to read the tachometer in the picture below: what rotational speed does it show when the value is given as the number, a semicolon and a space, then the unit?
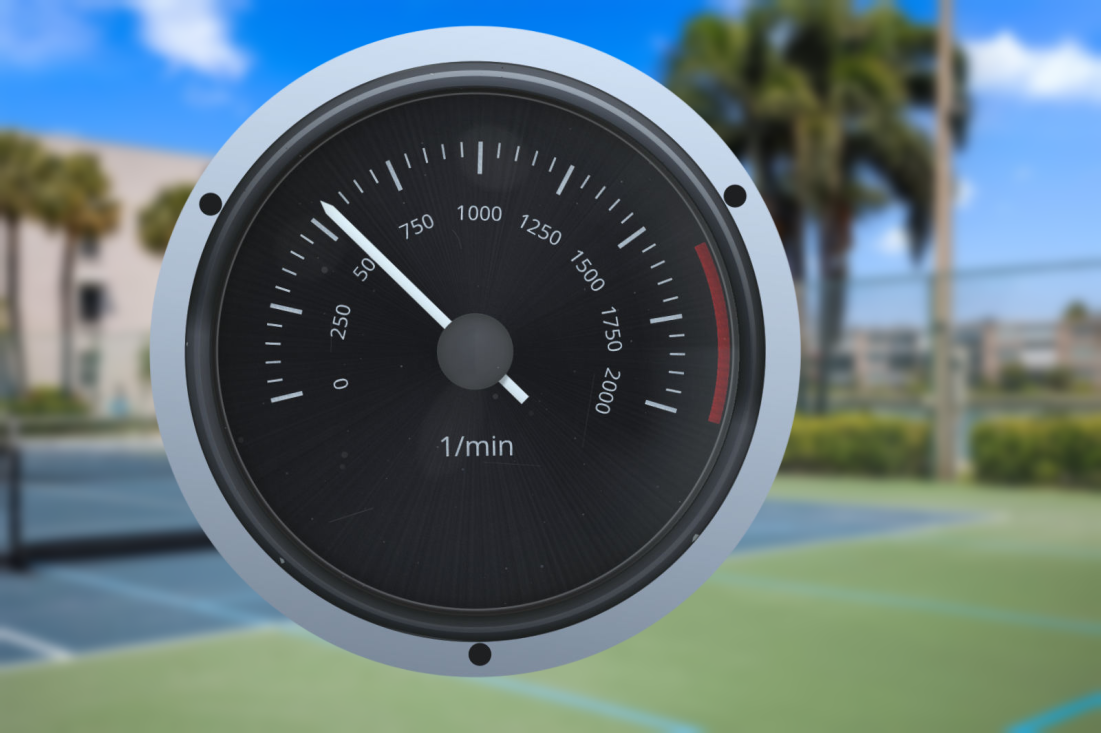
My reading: 550; rpm
